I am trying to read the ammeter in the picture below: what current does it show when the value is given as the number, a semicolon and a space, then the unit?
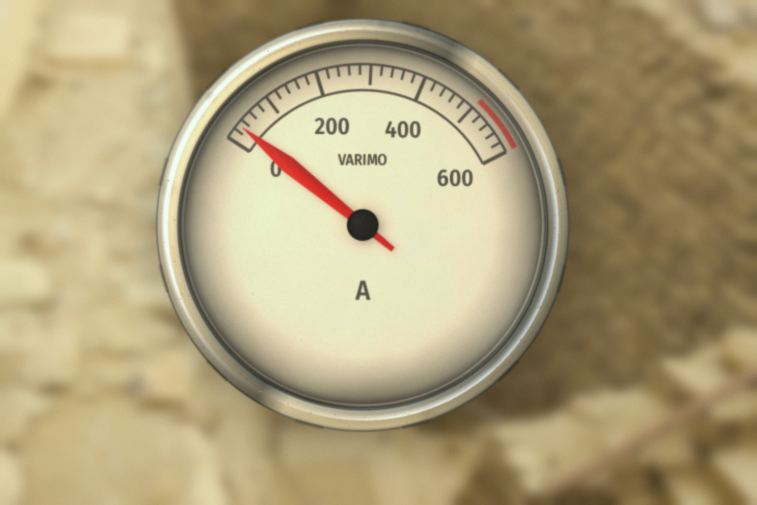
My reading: 30; A
